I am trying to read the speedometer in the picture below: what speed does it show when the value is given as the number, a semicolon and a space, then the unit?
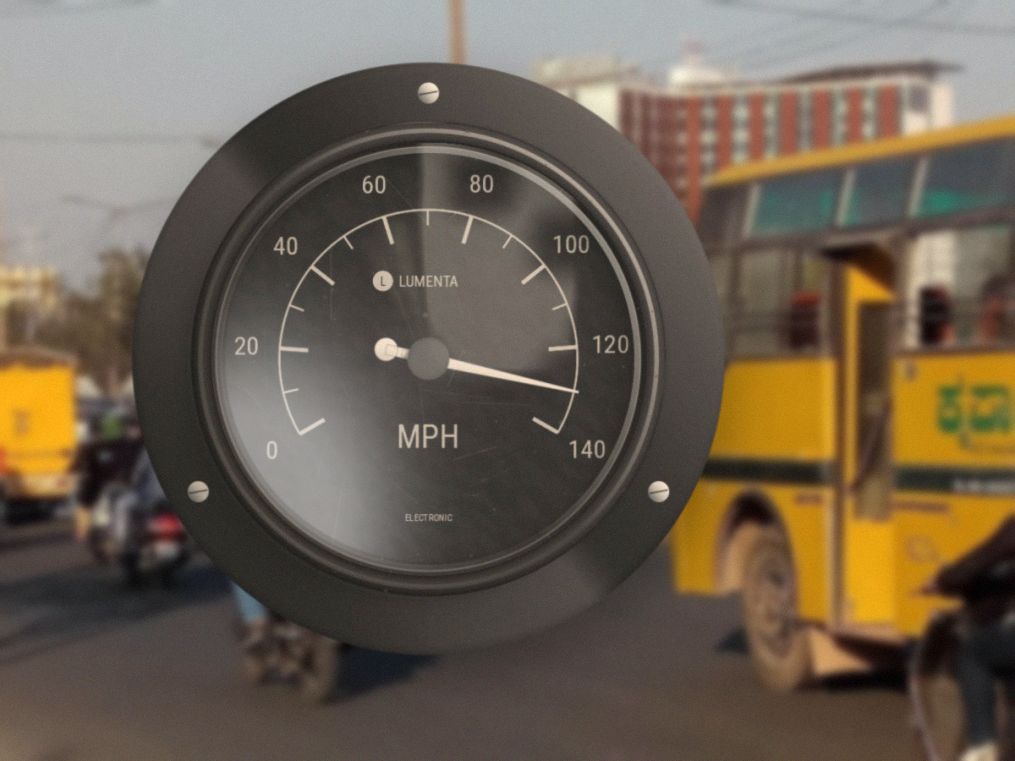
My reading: 130; mph
